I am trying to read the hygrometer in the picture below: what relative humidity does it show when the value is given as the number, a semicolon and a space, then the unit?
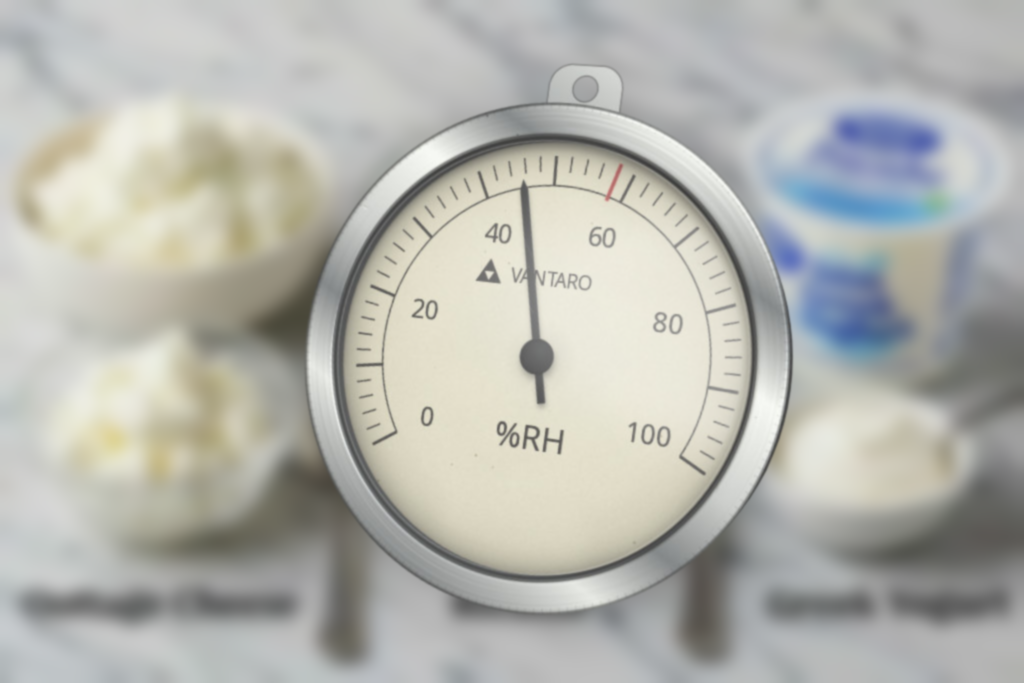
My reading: 46; %
